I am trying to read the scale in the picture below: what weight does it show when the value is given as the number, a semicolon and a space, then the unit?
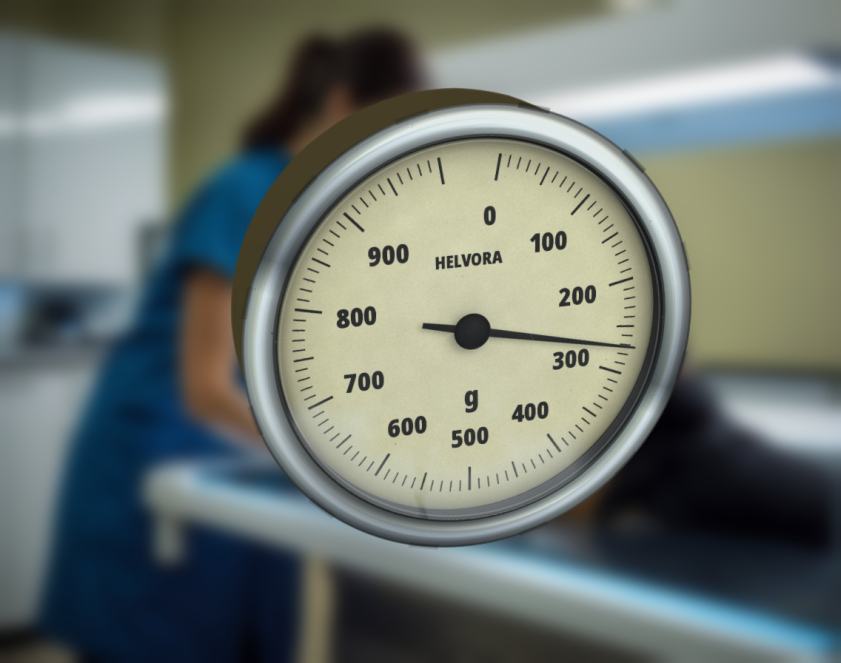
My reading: 270; g
